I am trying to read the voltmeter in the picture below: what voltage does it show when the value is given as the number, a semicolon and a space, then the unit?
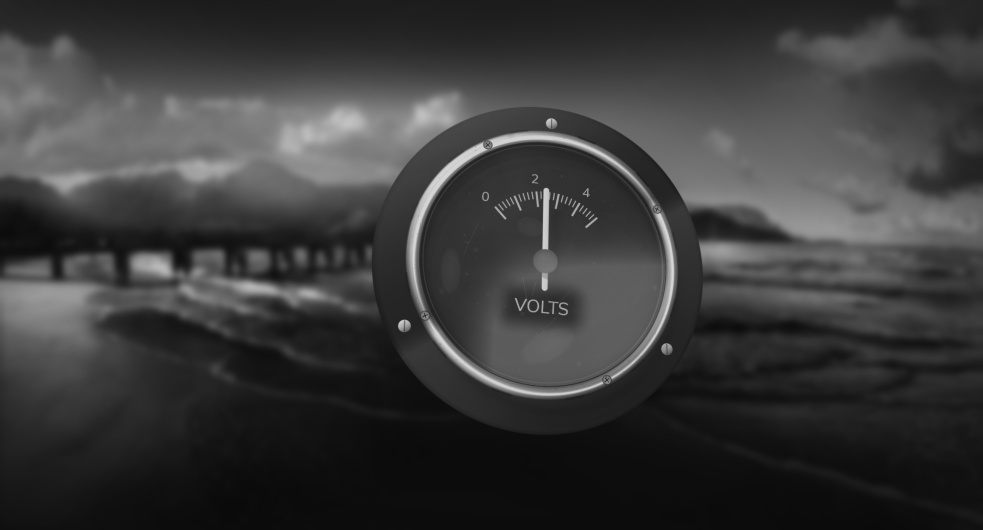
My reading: 2.4; V
